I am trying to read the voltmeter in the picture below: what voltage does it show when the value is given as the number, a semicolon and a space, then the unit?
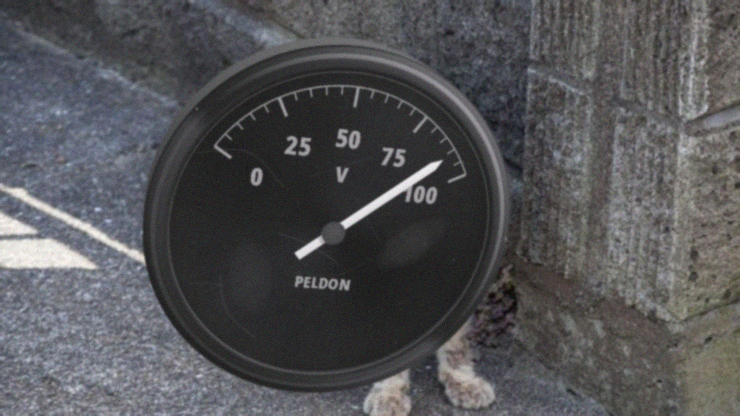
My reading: 90; V
